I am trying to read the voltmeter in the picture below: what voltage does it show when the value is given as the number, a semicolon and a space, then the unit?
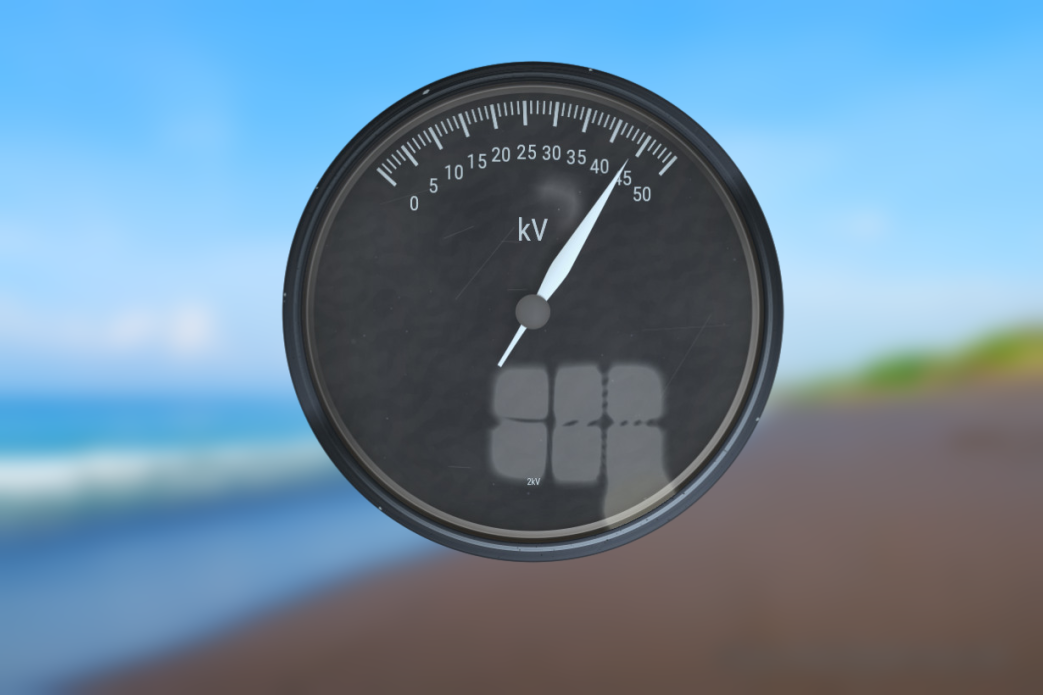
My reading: 44; kV
